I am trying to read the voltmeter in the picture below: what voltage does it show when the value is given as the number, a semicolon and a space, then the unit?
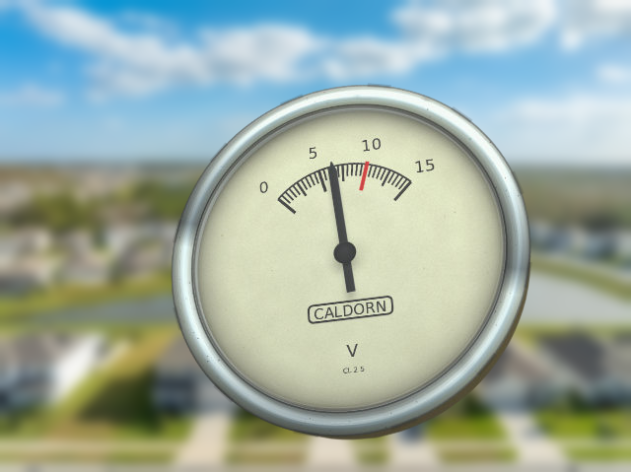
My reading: 6.5; V
